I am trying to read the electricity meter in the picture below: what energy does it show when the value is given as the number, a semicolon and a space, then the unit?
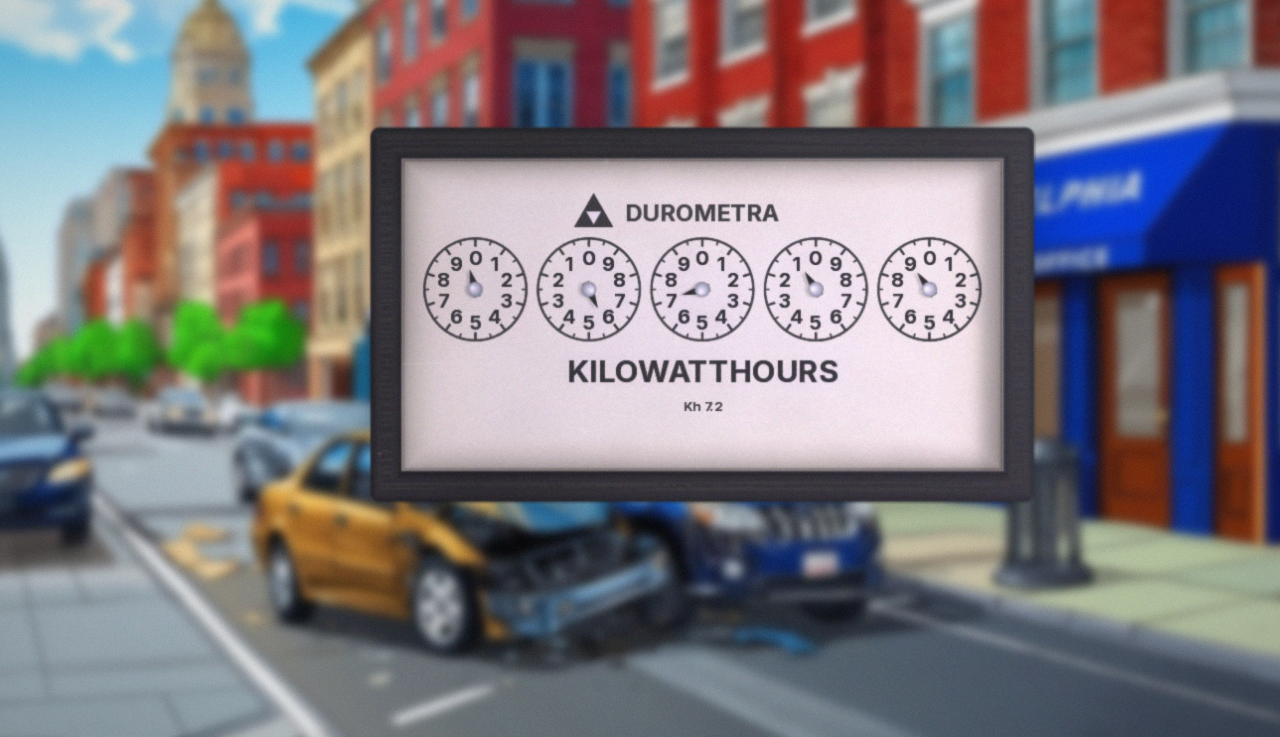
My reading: 95709; kWh
